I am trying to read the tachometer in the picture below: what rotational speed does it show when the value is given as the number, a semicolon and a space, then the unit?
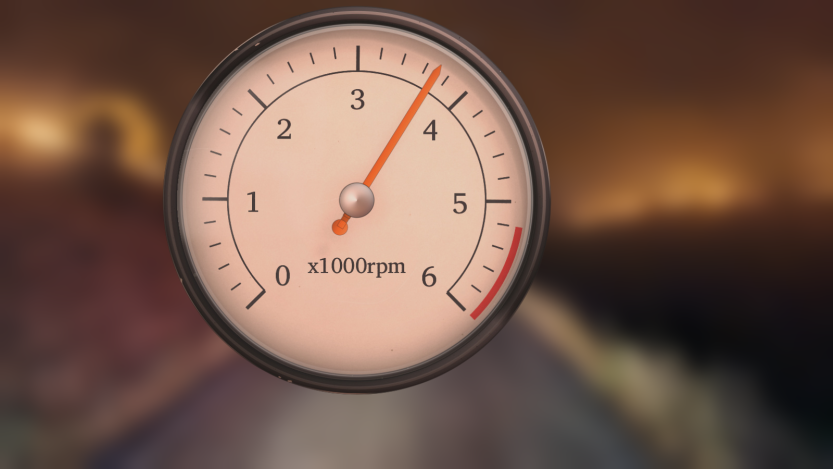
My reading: 3700; rpm
